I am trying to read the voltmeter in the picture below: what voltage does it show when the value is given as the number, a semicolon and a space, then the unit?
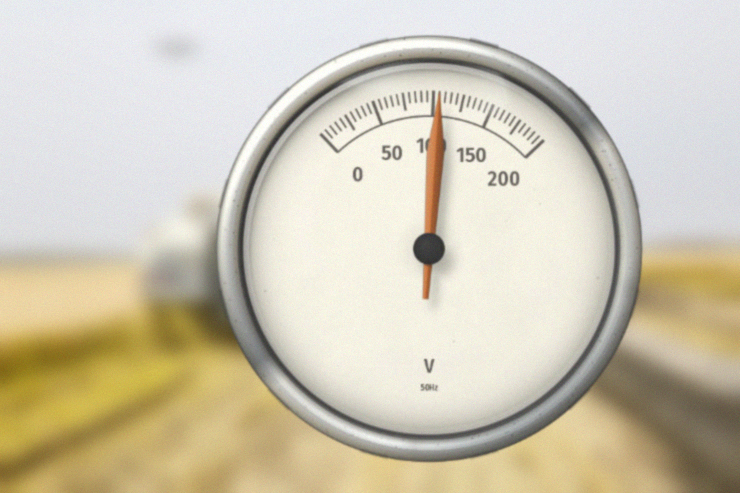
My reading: 105; V
